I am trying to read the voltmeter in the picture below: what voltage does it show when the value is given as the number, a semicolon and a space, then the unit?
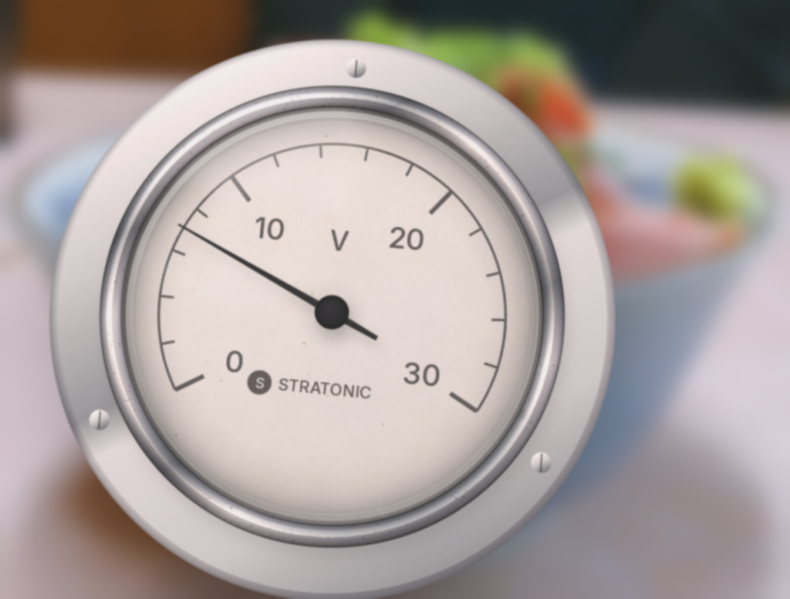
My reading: 7; V
